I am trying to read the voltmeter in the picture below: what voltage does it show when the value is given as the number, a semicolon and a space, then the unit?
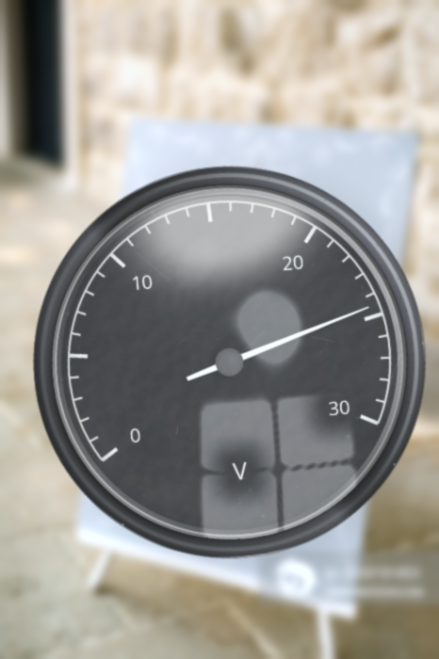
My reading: 24.5; V
